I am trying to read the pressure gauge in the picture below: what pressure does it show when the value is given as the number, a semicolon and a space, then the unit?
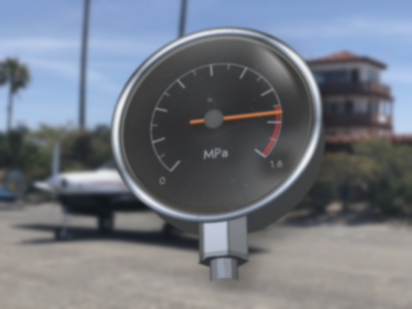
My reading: 1.35; MPa
